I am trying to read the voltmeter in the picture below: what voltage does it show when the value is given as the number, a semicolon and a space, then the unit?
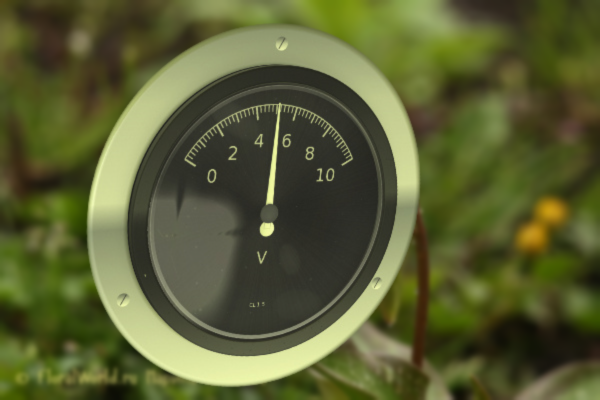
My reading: 5; V
